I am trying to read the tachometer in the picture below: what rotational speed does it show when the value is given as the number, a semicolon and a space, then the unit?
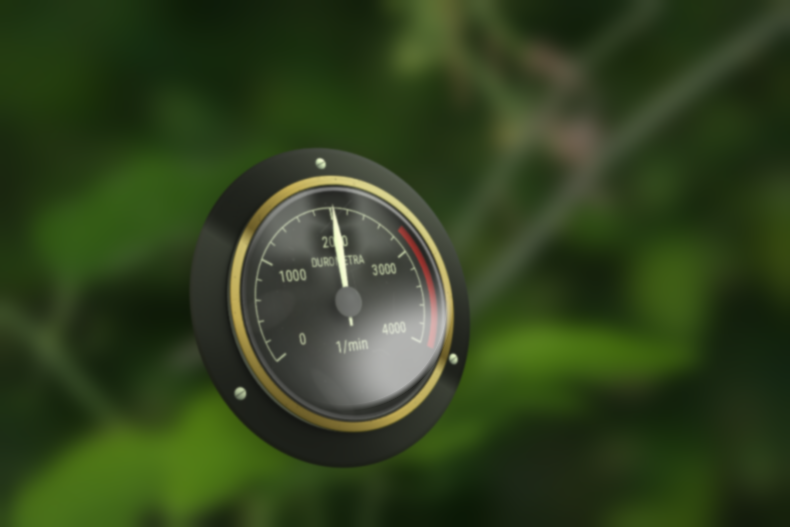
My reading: 2000; rpm
